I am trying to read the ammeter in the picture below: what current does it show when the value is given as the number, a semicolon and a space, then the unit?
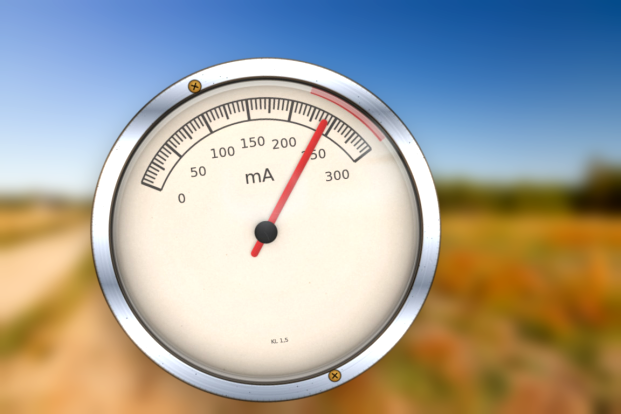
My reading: 240; mA
